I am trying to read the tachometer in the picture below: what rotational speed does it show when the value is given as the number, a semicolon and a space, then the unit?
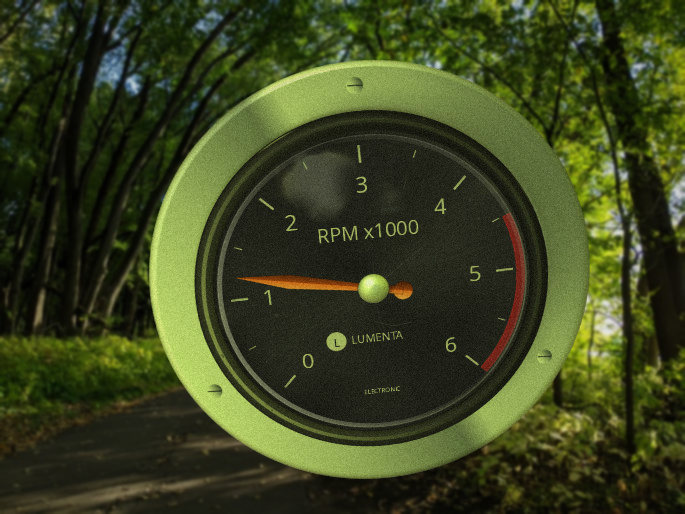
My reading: 1250; rpm
